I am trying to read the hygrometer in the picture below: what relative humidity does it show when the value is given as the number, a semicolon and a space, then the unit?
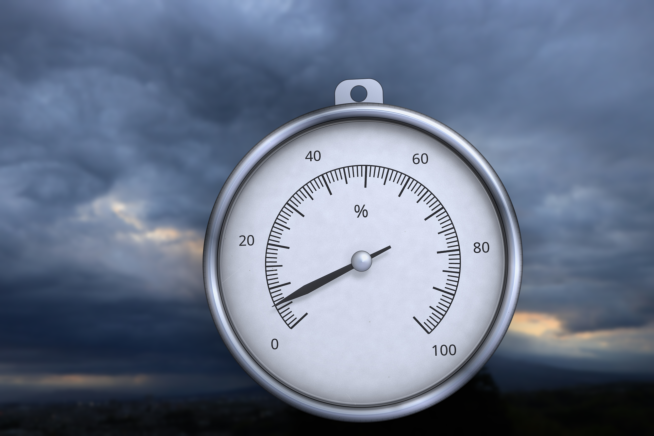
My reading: 6; %
